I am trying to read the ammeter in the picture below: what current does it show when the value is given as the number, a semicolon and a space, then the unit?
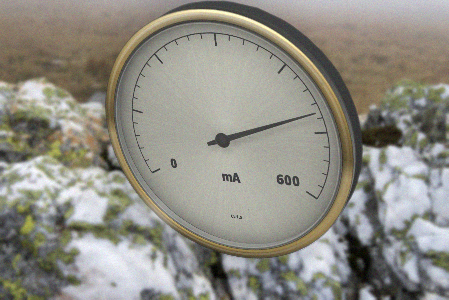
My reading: 470; mA
